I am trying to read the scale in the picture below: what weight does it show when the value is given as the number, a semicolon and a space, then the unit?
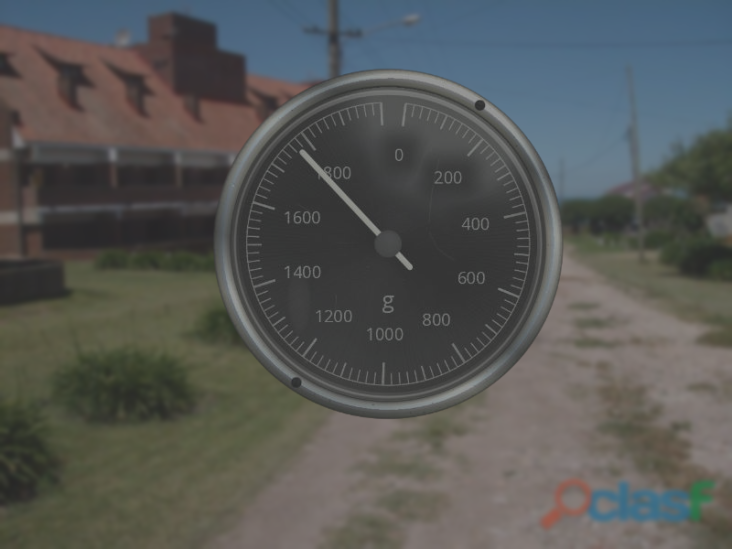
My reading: 1770; g
